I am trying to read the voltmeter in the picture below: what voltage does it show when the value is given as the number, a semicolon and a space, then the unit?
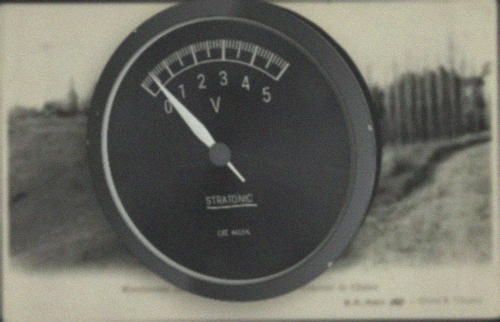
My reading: 0.5; V
